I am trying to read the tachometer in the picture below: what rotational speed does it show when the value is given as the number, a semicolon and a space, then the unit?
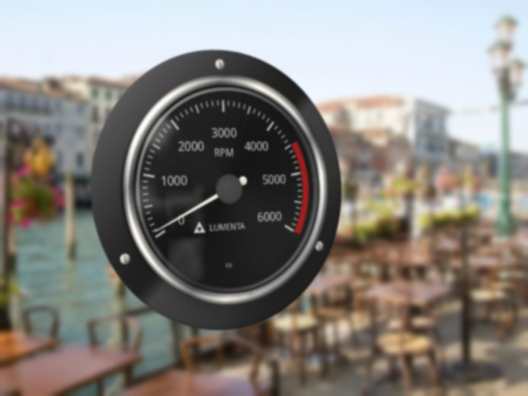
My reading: 100; rpm
